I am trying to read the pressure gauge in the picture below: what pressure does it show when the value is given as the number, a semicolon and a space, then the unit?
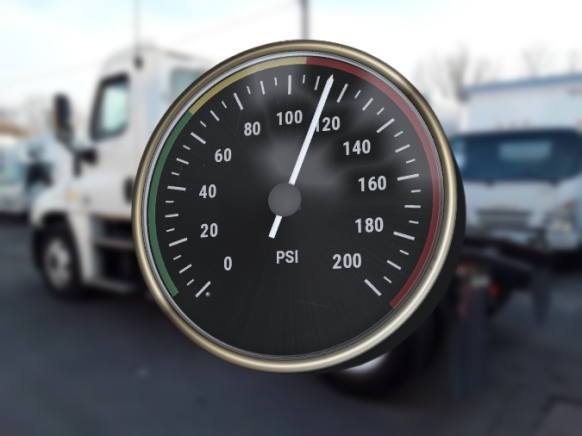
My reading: 115; psi
